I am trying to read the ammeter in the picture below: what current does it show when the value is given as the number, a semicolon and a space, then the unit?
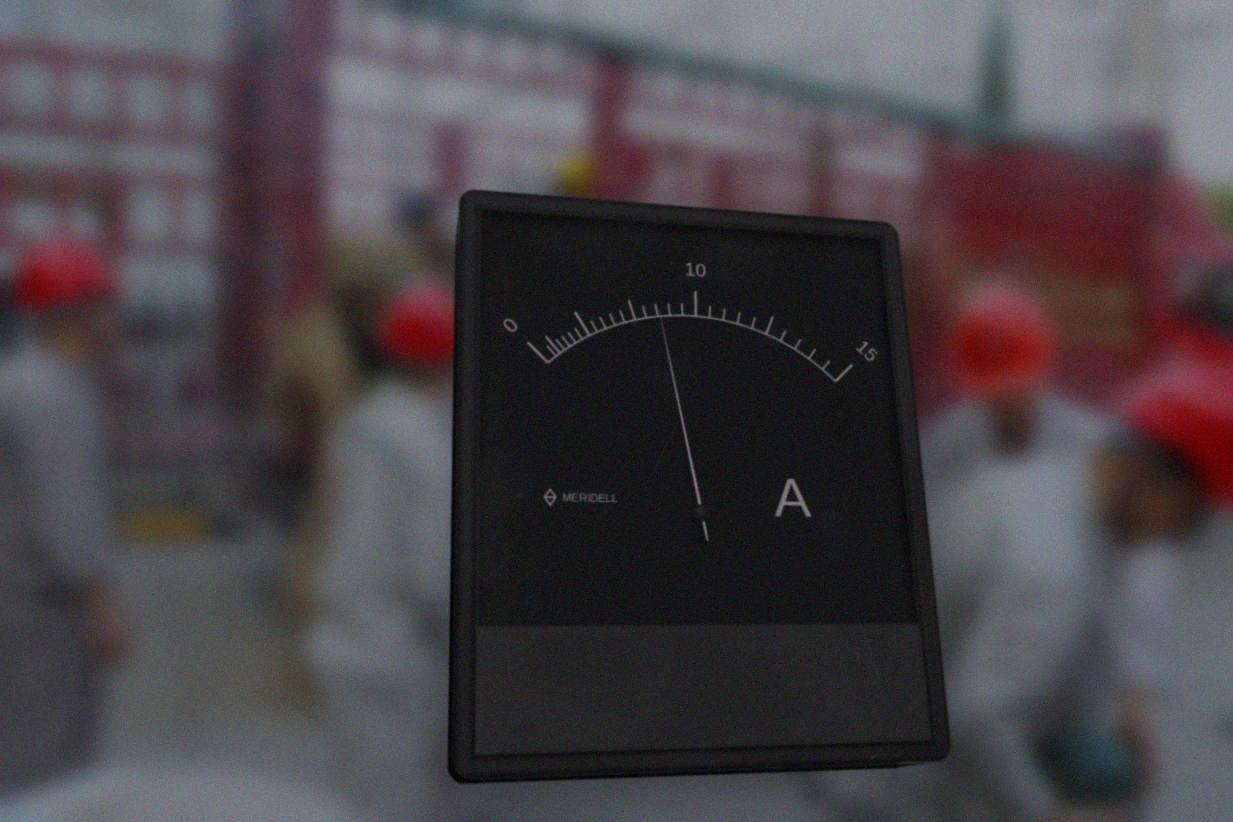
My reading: 8.5; A
